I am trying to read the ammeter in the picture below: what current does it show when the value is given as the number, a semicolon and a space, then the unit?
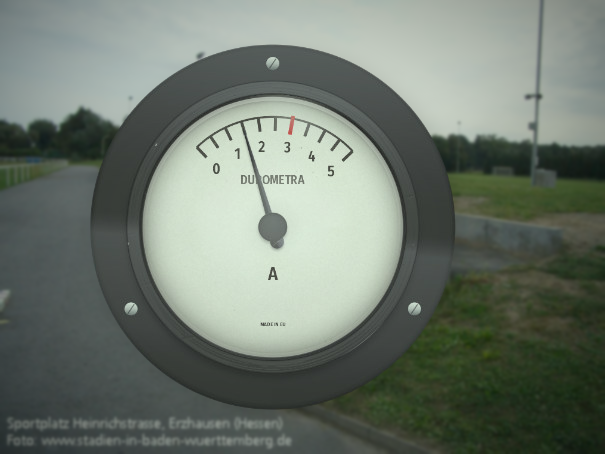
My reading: 1.5; A
